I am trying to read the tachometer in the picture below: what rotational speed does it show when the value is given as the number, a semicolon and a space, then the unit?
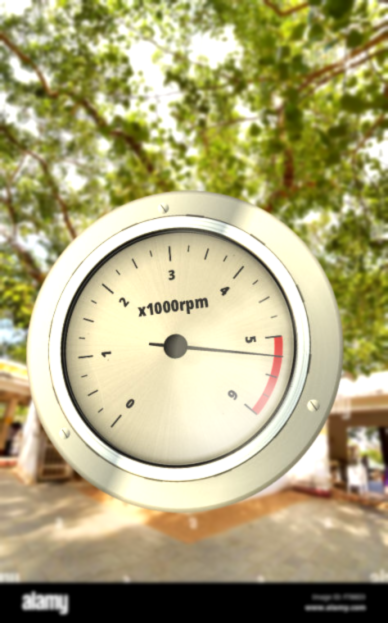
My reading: 5250; rpm
